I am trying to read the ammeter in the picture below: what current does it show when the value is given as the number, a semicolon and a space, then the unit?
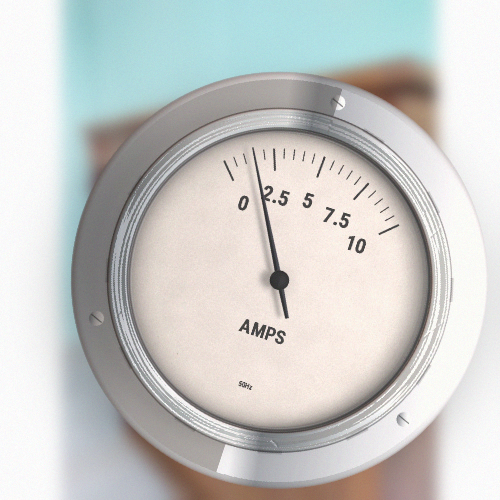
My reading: 1.5; A
